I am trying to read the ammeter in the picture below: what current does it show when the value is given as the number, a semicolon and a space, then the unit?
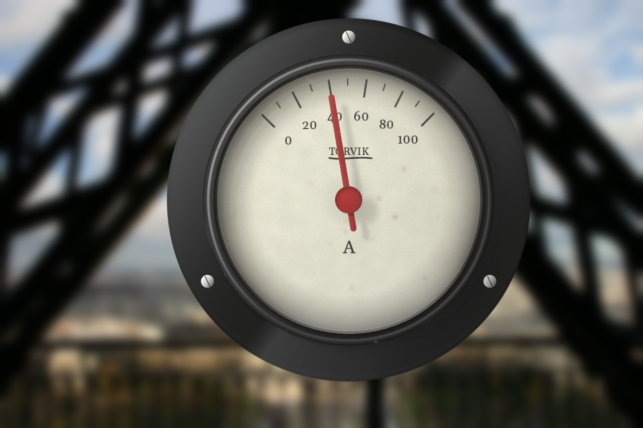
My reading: 40; A
